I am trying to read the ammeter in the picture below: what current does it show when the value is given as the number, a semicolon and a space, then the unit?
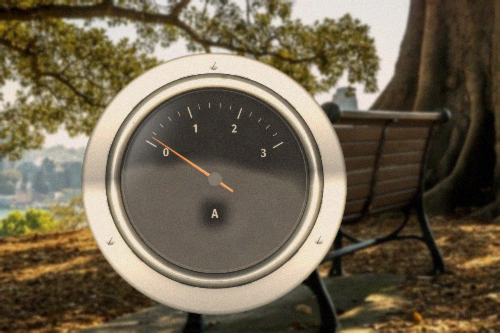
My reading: 0.1; A
